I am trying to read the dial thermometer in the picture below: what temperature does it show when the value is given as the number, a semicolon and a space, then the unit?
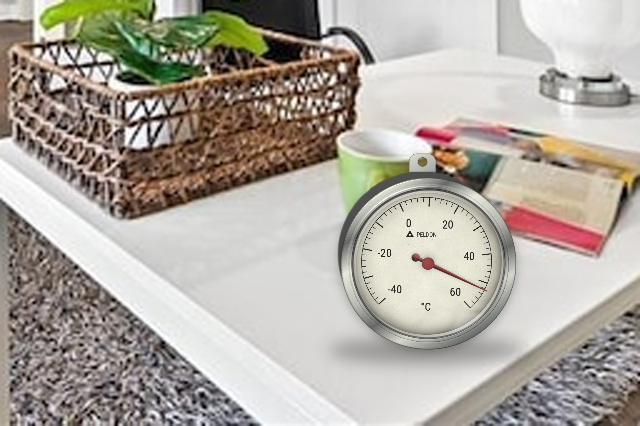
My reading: 52; °C
